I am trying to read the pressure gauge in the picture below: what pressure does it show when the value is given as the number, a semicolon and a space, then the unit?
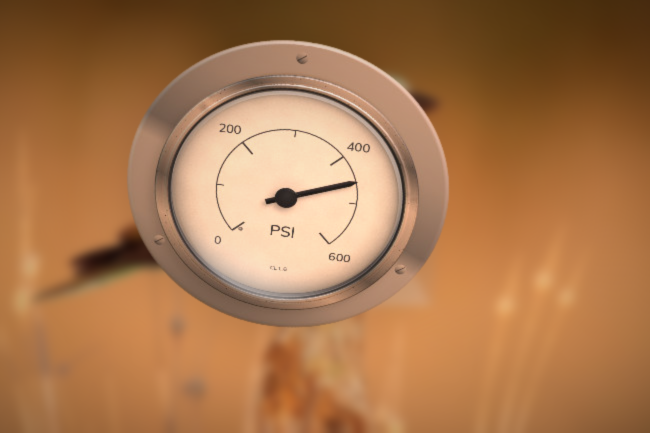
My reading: 450; psi
